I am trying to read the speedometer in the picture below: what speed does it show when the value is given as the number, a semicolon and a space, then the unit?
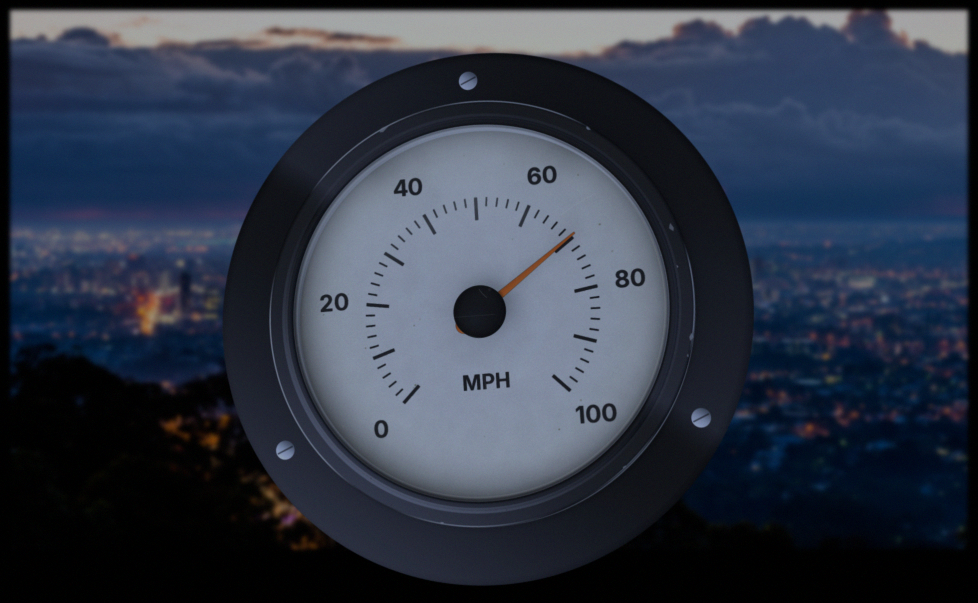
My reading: 70; mph
